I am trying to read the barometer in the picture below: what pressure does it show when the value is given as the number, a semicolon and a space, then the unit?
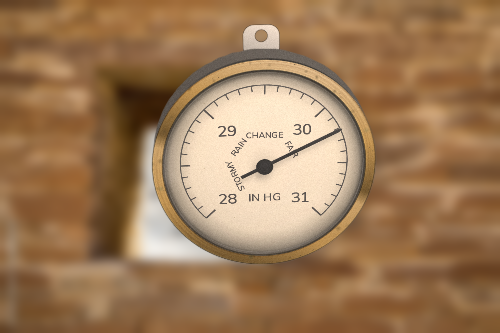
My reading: 30.2; inHg
